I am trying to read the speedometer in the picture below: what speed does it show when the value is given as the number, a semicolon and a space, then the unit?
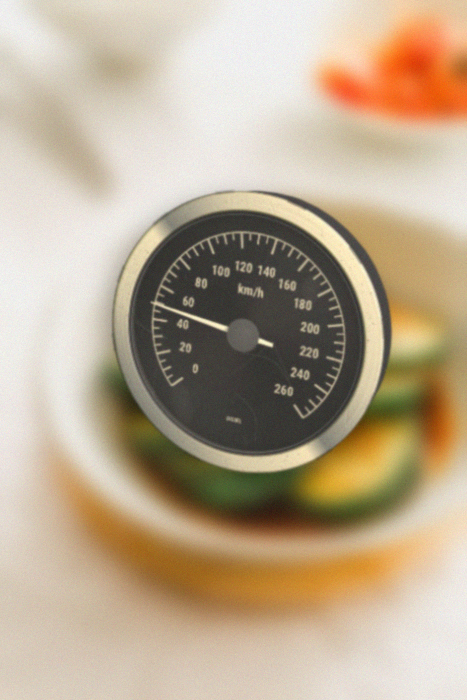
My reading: 50; km/h
